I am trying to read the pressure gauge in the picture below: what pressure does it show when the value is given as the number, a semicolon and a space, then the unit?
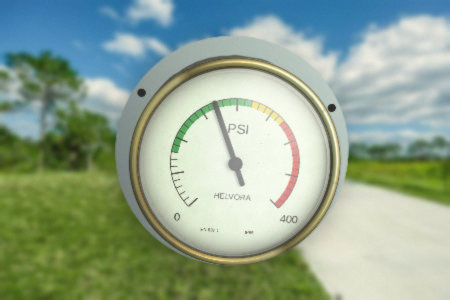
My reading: 170; psi
